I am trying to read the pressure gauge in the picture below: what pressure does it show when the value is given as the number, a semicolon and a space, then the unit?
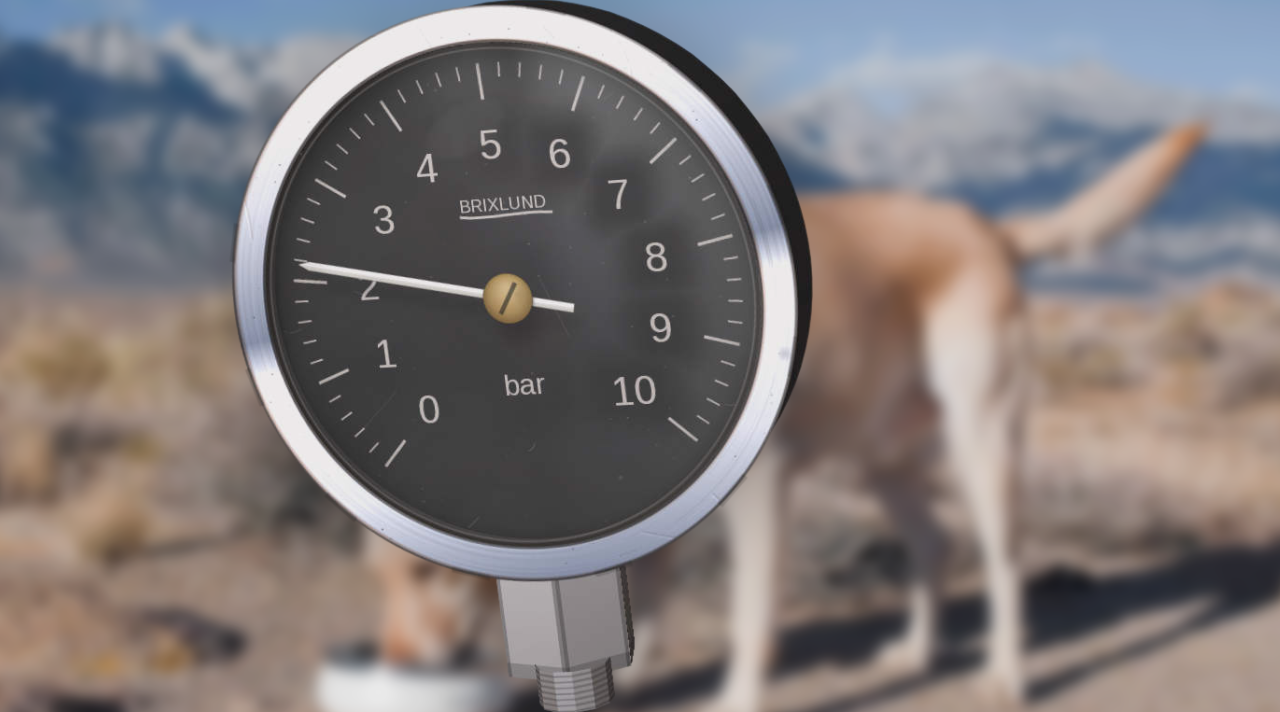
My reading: 2.2; bar
